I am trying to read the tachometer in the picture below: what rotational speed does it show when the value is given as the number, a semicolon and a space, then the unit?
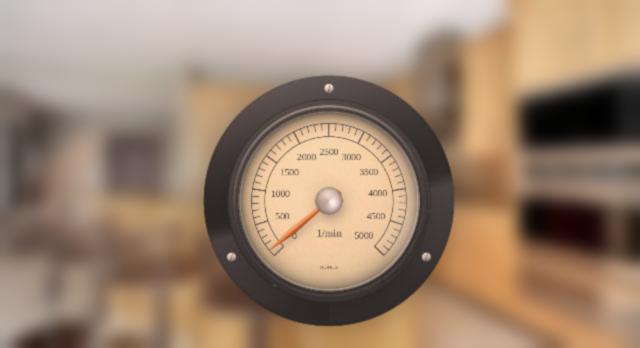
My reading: 100; rpm
